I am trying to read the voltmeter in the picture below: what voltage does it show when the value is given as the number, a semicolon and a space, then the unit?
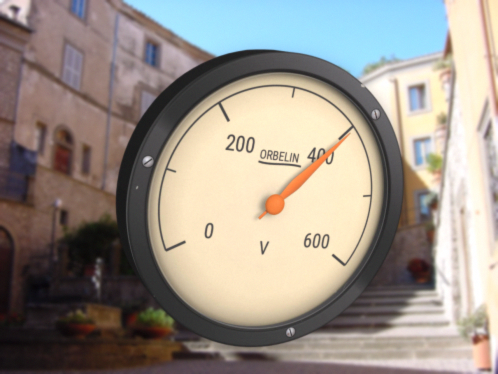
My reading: 400; V
